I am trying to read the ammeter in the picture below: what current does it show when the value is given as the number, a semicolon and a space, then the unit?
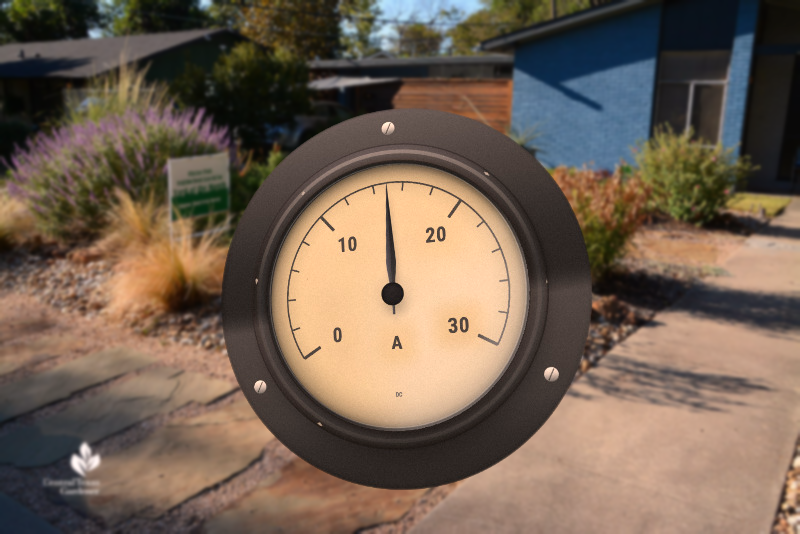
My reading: 15; A
